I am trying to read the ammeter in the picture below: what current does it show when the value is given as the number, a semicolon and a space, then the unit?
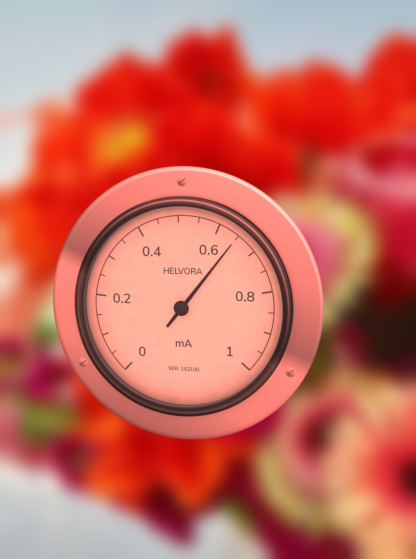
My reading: 0.65; mA
